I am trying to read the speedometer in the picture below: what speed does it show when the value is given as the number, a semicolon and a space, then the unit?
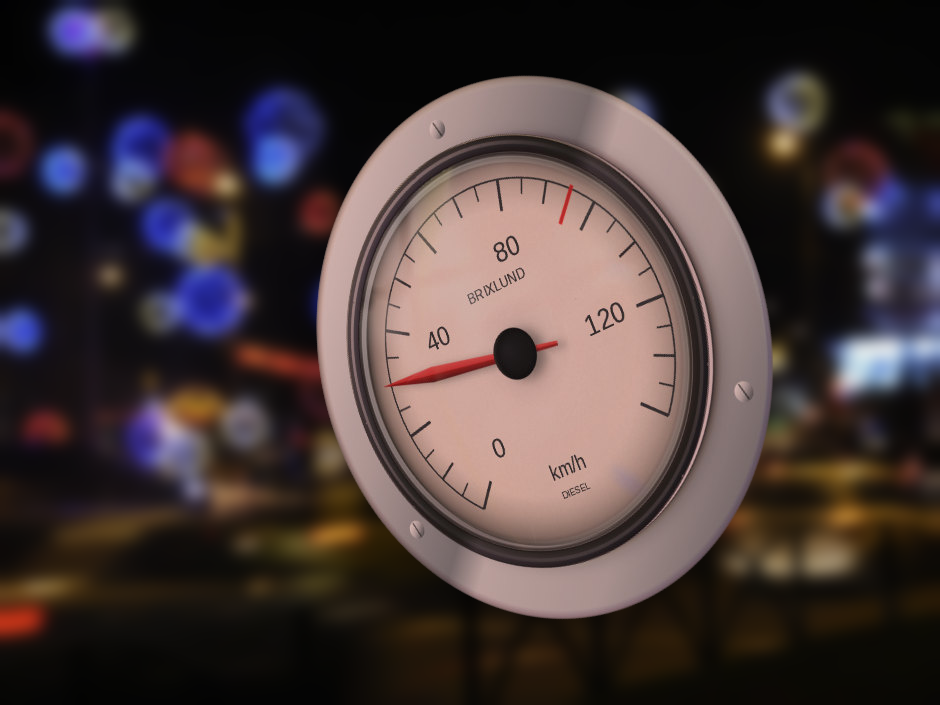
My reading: 30; km/h
